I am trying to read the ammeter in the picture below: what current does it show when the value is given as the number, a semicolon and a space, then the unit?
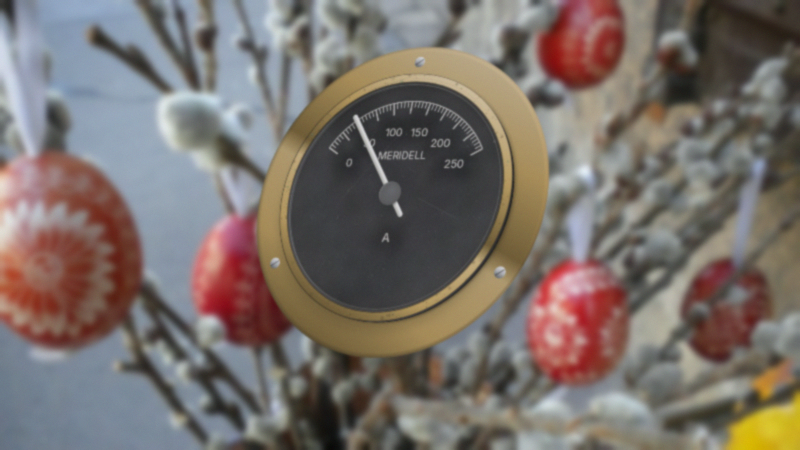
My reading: 50; A
